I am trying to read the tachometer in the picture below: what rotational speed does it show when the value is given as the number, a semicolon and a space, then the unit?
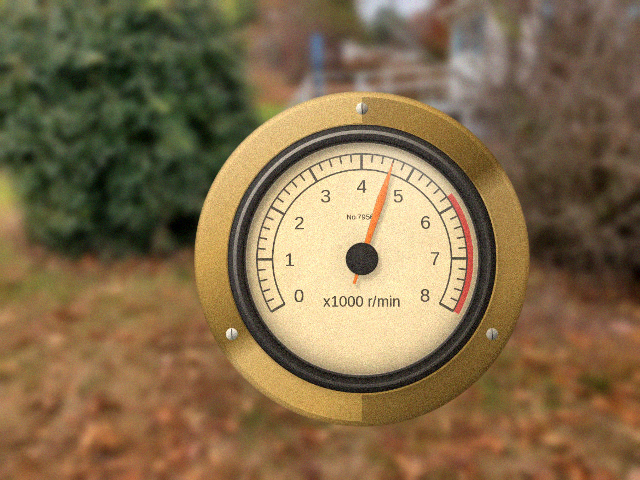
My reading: 4600; rpm
